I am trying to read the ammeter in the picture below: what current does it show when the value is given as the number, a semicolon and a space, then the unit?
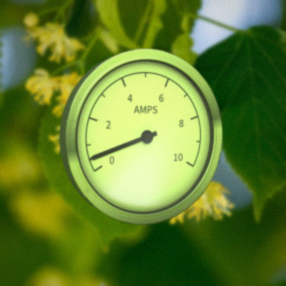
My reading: 0.5; A
